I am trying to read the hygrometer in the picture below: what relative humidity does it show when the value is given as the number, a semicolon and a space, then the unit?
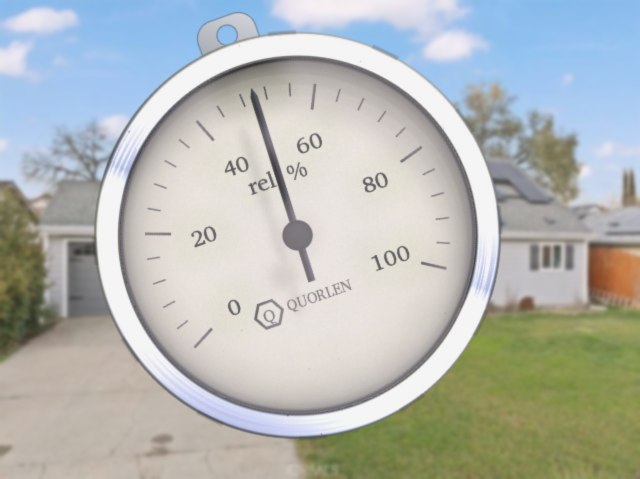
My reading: 50; %
